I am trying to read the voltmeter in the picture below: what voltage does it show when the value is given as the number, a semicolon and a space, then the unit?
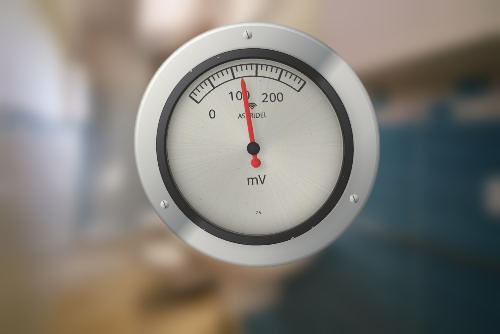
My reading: 120; mV
